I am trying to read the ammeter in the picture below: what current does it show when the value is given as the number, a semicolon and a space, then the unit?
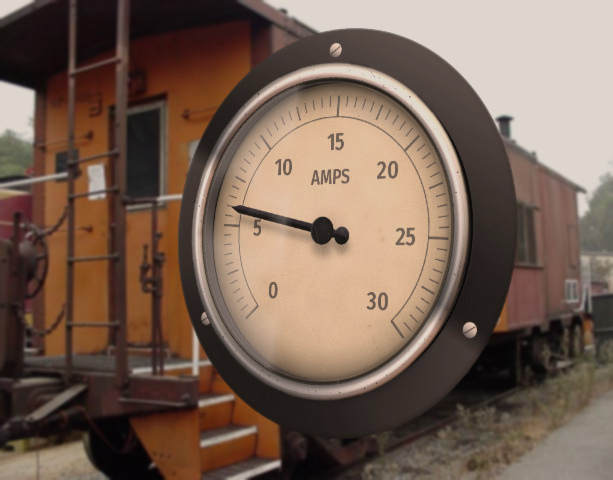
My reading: 6; A
